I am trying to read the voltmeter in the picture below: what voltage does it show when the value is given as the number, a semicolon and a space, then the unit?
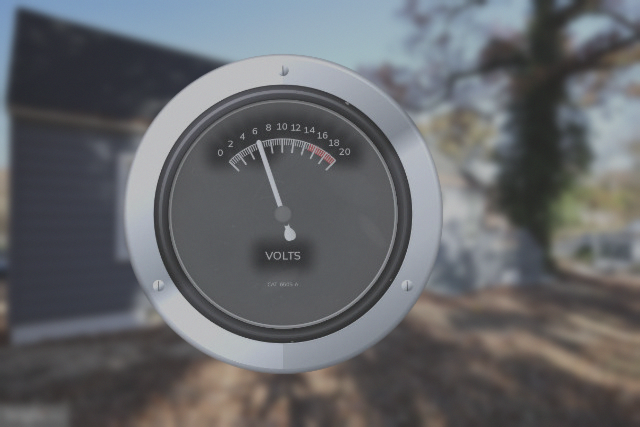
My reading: 6; V
